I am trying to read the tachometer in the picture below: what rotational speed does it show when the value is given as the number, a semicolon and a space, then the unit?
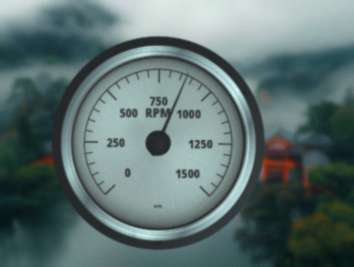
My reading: 875; rpm
